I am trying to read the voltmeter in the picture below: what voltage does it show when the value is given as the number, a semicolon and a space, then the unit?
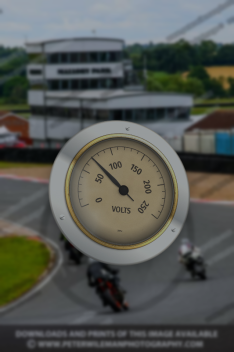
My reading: 70; V
